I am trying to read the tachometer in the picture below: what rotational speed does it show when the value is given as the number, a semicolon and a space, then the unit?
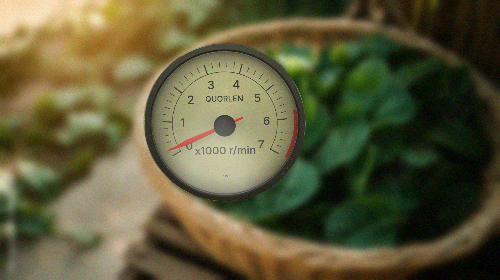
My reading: 200; rpm
